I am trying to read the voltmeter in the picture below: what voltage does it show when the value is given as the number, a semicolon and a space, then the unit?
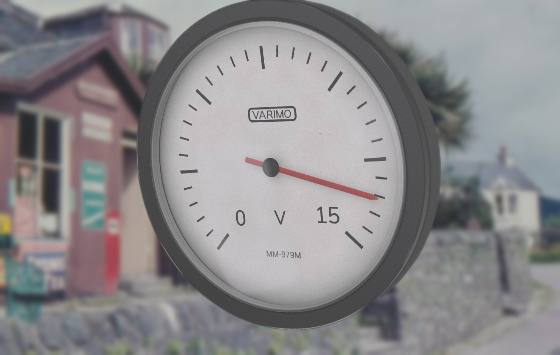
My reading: 13.5; V
